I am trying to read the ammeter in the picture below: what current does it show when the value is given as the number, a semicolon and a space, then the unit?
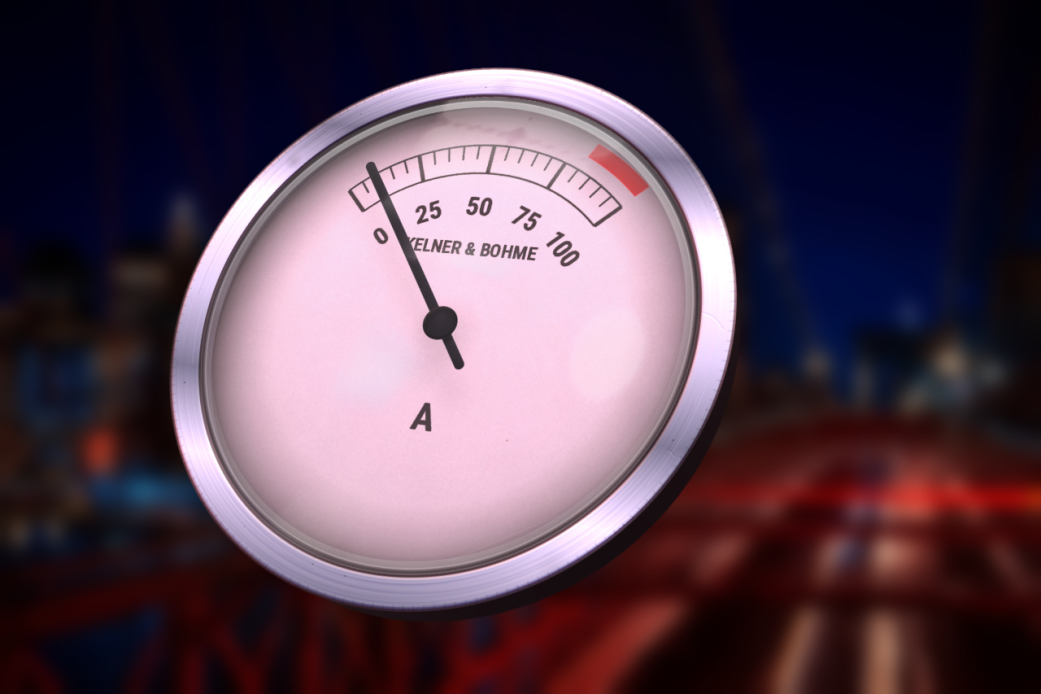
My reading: 10; A
